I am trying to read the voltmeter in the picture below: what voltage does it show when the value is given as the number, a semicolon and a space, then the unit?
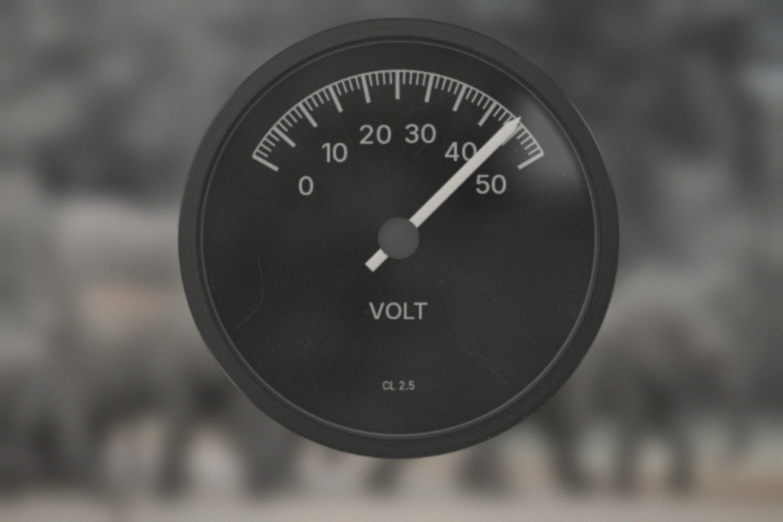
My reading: 44; V
